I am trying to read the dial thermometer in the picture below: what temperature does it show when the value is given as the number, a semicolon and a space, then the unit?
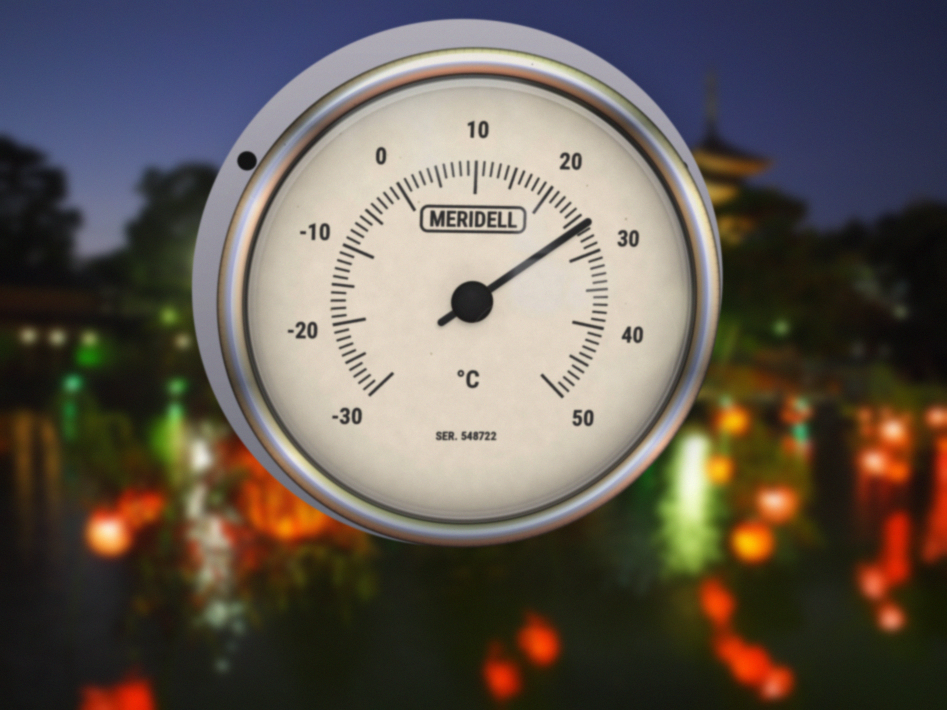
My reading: 26; °C
